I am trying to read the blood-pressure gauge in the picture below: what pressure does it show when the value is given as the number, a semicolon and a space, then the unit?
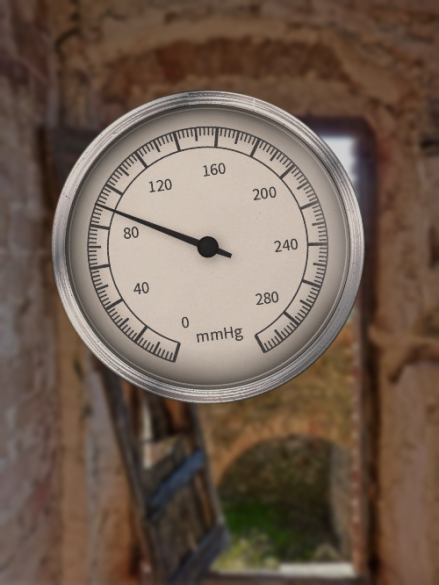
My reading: 90; mmHg
